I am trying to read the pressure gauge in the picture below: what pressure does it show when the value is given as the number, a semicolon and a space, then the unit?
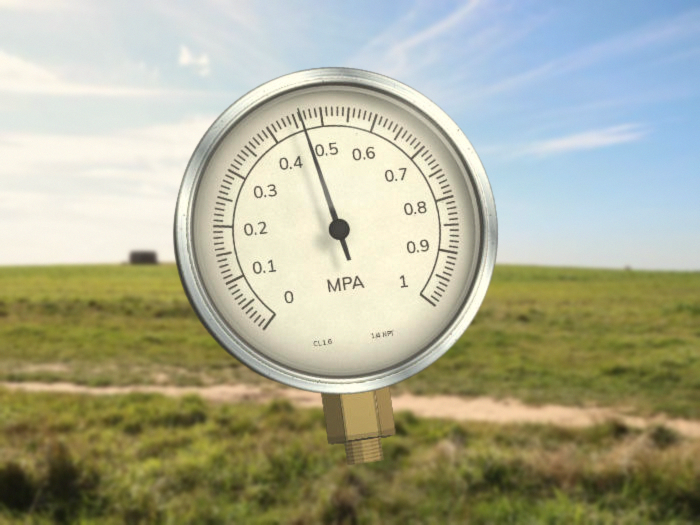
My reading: 0.46; MPa
